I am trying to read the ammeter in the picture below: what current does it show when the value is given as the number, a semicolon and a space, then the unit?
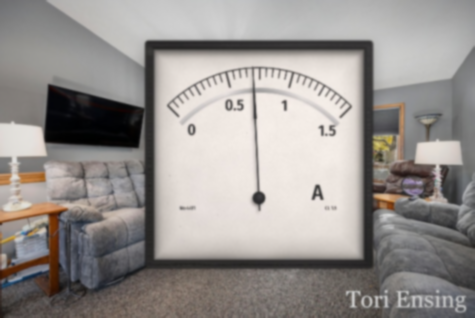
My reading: 0.7; A
